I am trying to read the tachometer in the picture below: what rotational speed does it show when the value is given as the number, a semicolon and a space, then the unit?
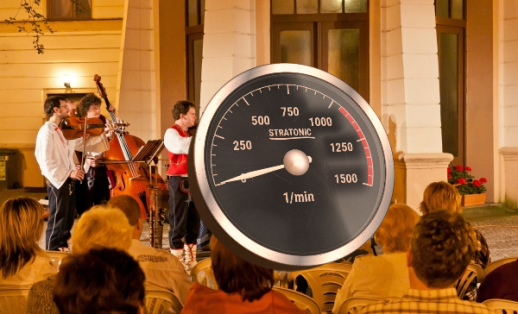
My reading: 0; rpm
